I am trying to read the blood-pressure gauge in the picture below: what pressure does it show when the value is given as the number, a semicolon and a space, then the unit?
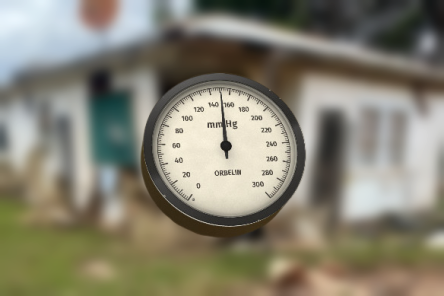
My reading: 150; mmHg
